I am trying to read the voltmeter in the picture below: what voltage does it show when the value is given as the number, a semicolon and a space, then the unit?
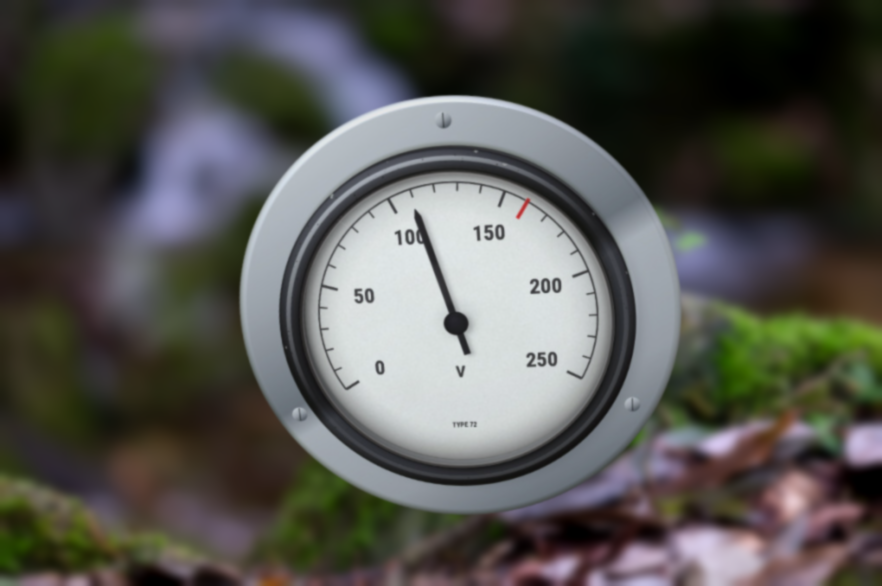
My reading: 110; V
